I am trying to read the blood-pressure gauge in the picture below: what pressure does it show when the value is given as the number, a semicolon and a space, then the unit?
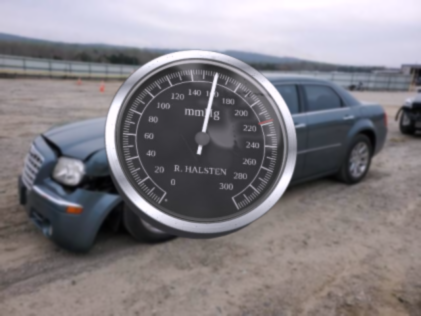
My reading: 160; mmHg
